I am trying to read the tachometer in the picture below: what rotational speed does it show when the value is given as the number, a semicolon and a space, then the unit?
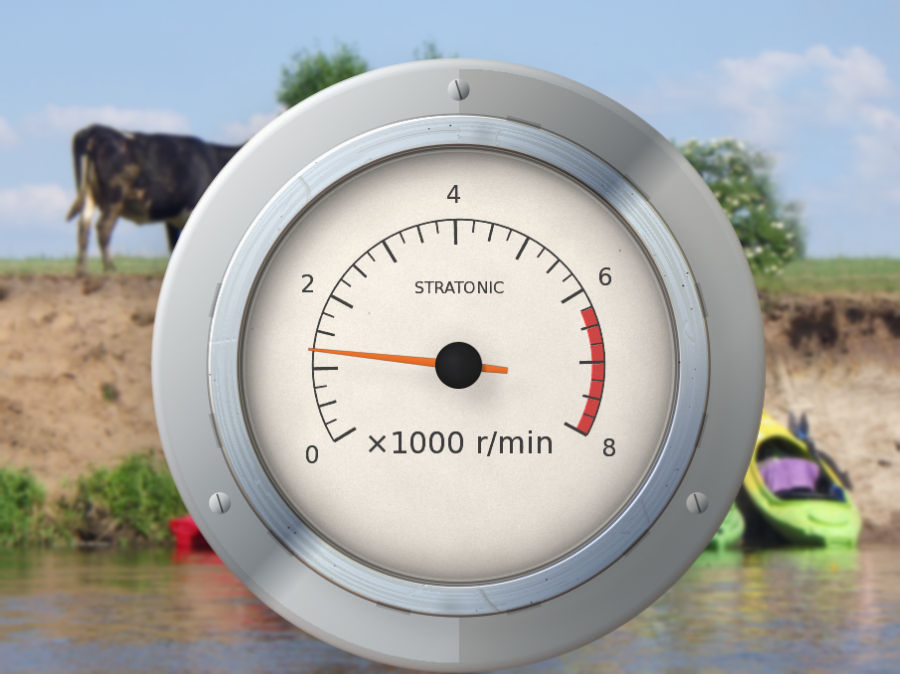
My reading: 1250; rpm
